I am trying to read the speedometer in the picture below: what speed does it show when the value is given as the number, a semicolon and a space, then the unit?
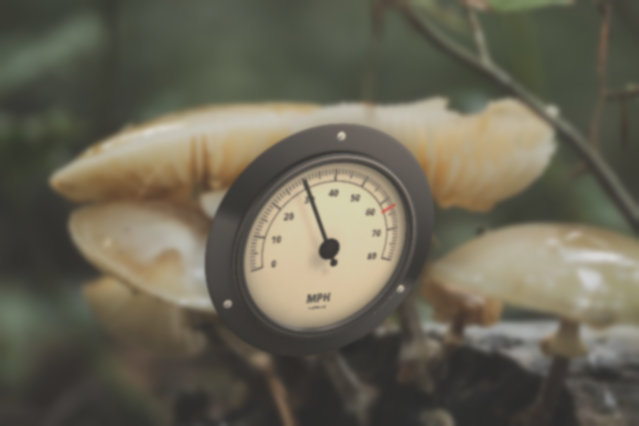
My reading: 30; mph
